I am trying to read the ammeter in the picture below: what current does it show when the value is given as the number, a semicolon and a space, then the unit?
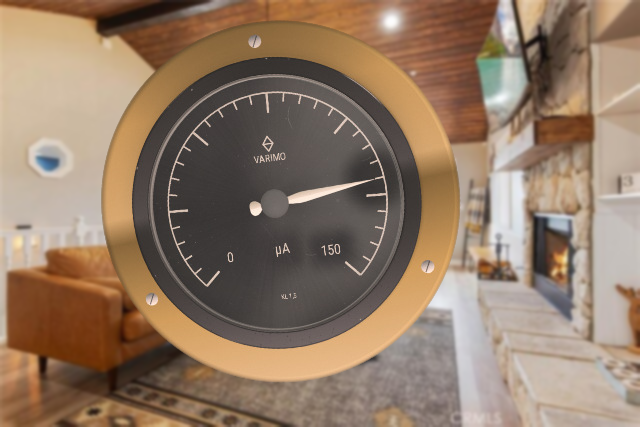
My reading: 120; µA
